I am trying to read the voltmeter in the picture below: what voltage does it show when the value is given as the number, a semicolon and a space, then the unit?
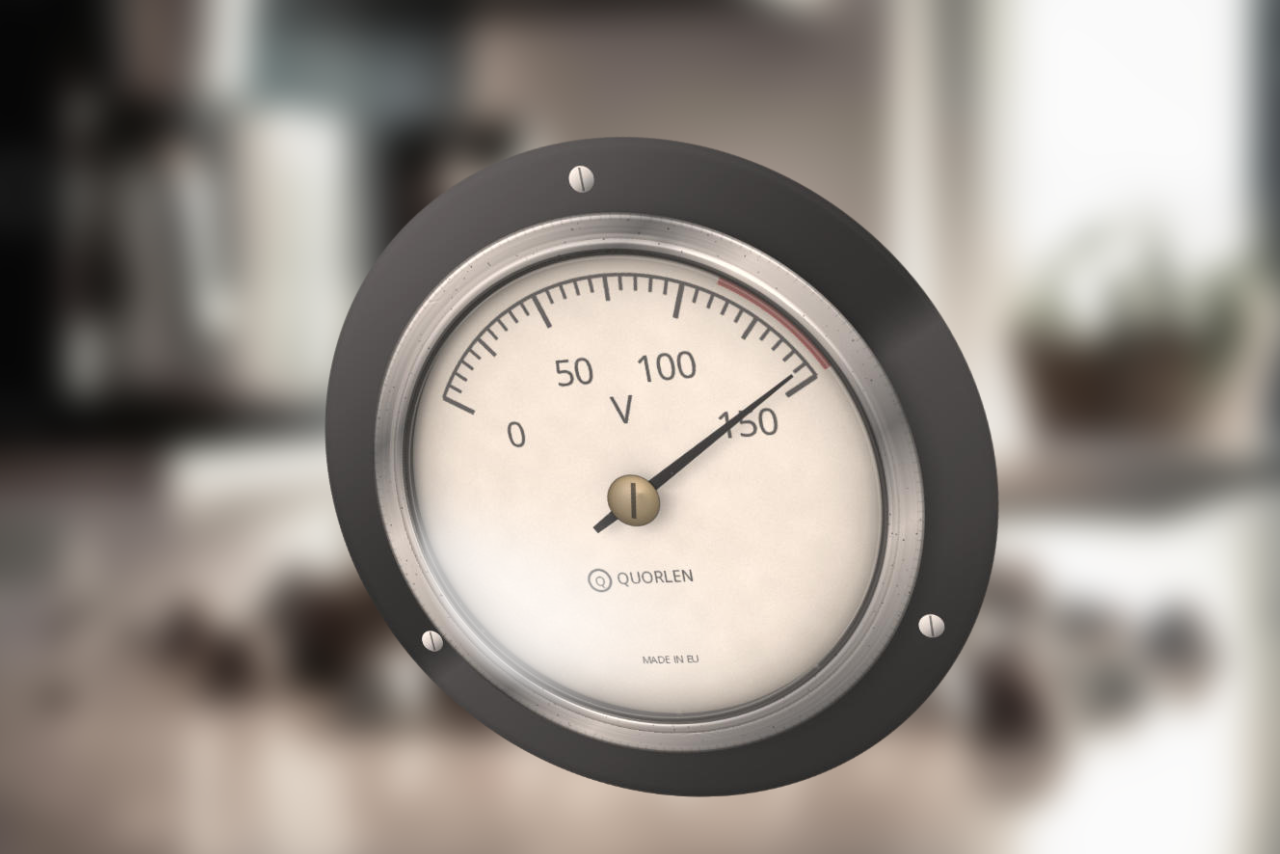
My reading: 145; V
